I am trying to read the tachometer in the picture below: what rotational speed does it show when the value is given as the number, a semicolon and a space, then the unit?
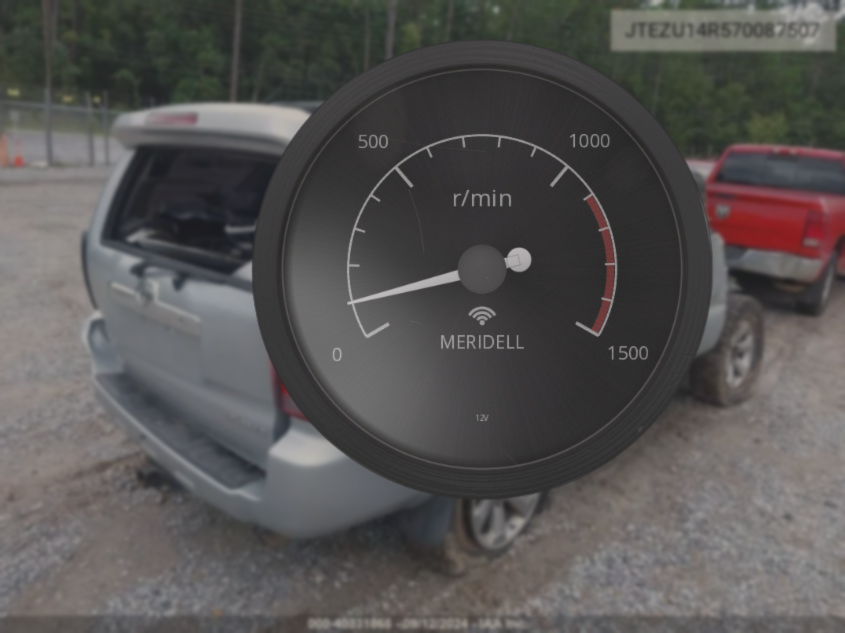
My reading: 100; rpm
